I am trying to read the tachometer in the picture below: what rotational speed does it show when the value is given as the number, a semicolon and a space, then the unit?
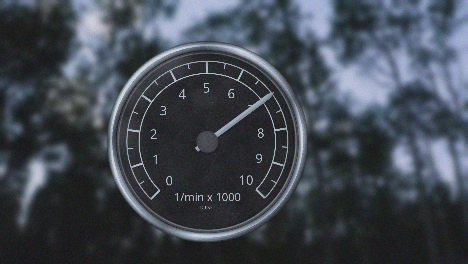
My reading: 7000; rpm
